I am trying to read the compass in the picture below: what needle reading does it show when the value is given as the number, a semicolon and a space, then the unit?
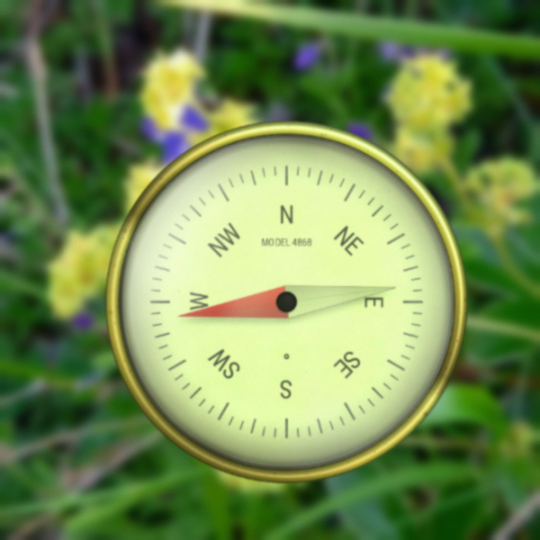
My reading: 262.5; °
